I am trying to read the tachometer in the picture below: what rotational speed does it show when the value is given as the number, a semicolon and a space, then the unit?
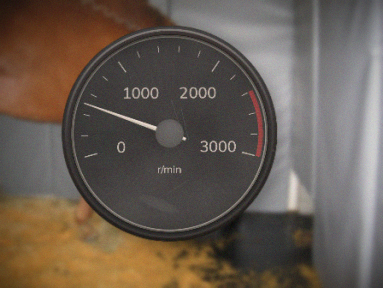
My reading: 500; rpm
